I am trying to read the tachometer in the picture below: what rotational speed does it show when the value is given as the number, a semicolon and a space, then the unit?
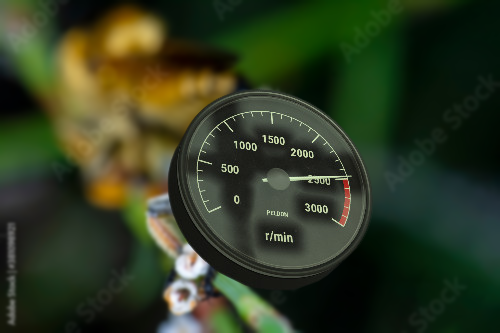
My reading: 2500; rpm
